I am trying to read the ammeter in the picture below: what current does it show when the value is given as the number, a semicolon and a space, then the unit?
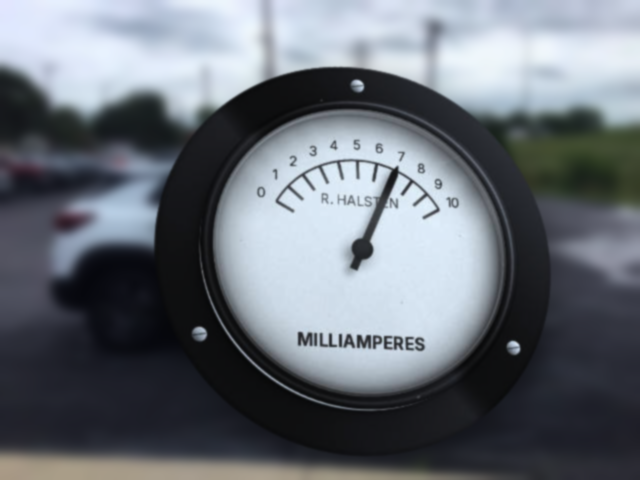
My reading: 7; mA
